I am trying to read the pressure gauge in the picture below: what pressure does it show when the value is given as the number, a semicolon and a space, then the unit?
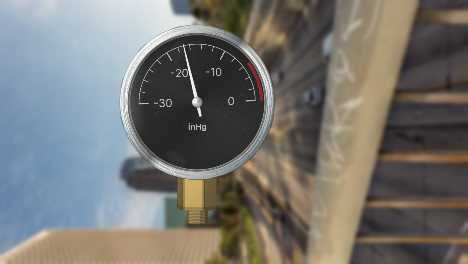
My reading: -17; inHg
